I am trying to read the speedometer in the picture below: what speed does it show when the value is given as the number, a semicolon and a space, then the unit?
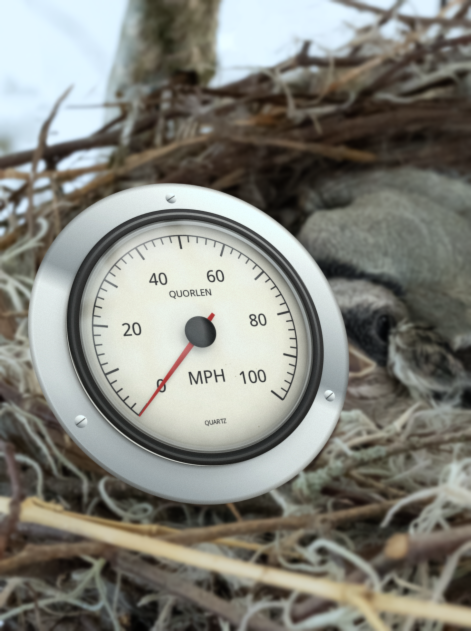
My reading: 0; mph
